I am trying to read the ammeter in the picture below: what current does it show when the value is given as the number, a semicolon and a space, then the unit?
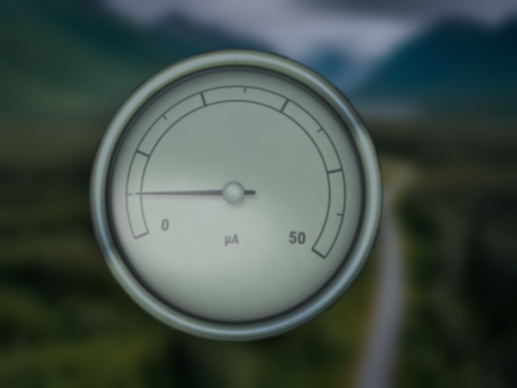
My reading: 5; µA
